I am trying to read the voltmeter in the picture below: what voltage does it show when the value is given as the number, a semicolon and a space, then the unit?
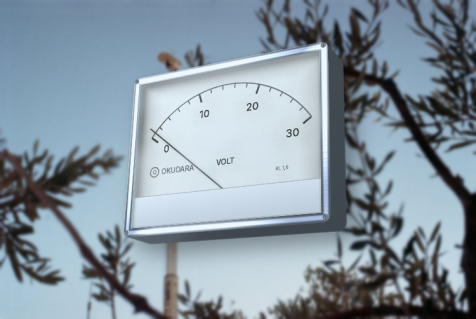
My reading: 1; V
